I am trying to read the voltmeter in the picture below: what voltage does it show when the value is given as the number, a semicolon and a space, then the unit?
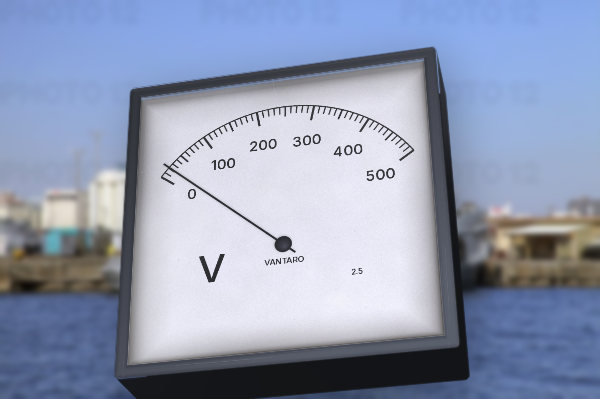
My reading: 20; V
